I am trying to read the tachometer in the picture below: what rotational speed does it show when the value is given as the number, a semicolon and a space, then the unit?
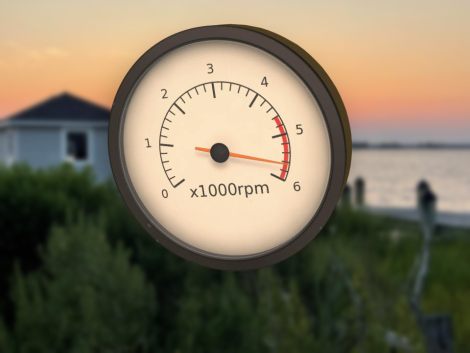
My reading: 5600; rpm
